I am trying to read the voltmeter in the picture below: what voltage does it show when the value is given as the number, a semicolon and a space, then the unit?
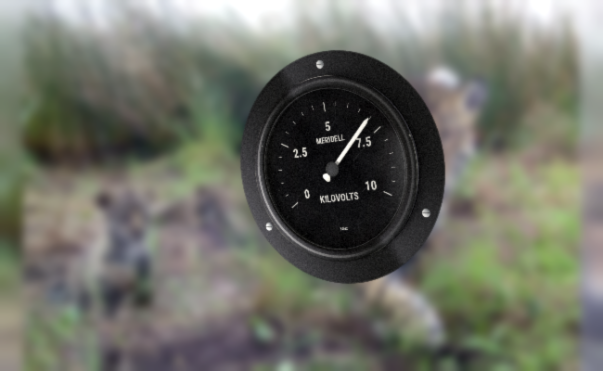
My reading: 7; kV
